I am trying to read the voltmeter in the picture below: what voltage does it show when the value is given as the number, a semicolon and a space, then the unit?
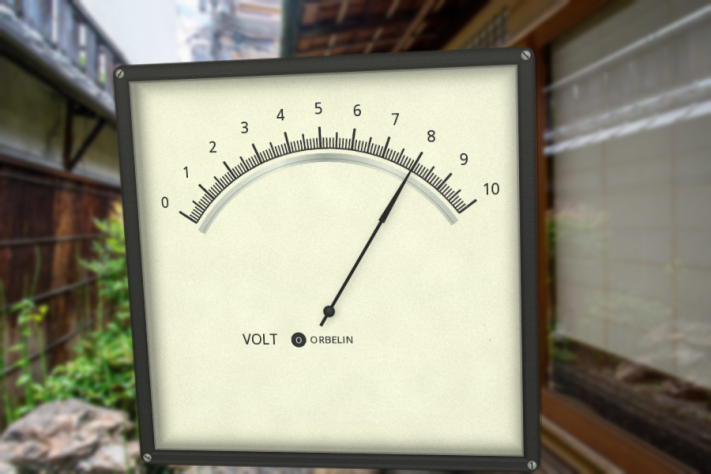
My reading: 8; V
